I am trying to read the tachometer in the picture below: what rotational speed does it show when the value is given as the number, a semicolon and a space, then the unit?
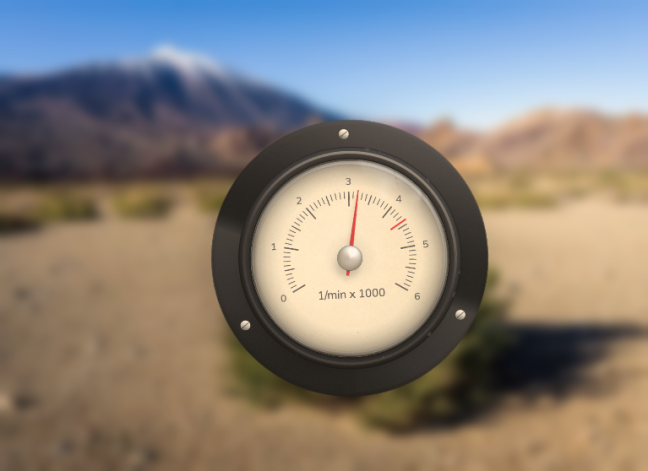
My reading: 3200; rpm
